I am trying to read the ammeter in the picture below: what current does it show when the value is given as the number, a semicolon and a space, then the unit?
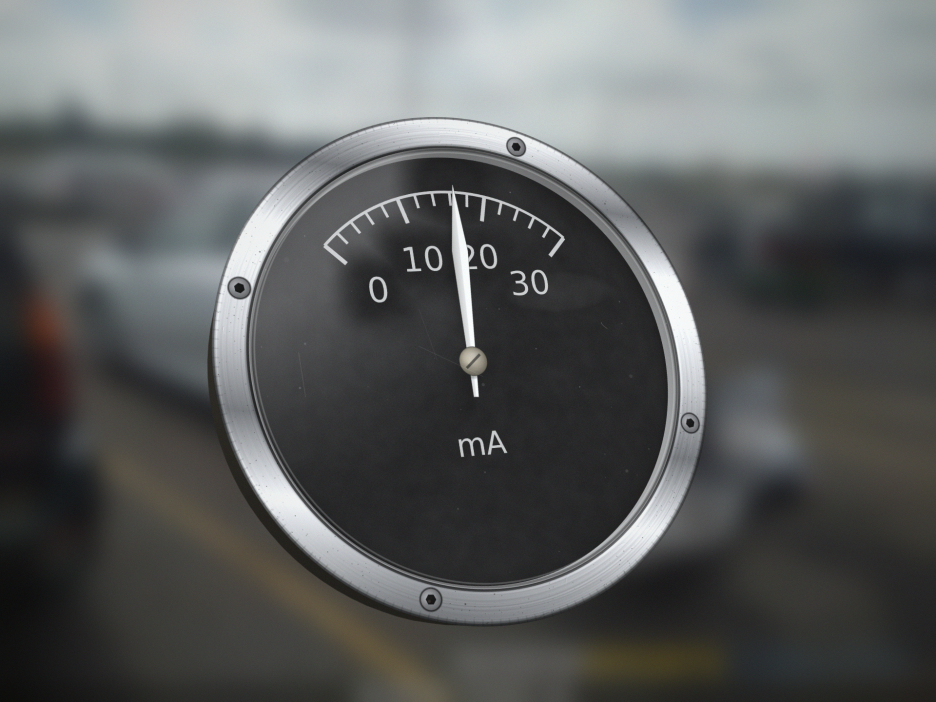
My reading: 16; mA
